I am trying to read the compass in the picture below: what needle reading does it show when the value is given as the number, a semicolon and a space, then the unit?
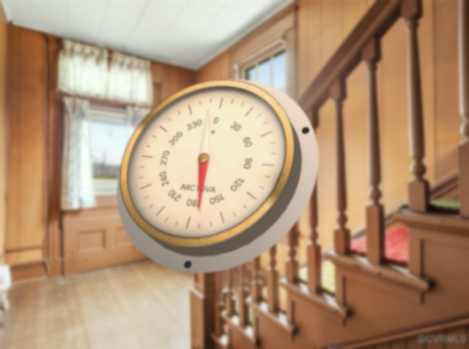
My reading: 170; °
